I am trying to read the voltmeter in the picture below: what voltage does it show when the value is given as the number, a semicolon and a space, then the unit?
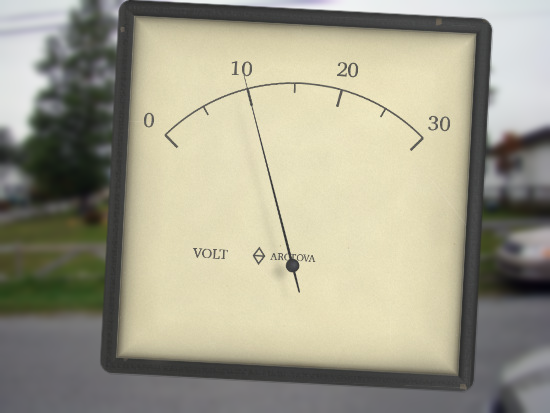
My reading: 10; V
